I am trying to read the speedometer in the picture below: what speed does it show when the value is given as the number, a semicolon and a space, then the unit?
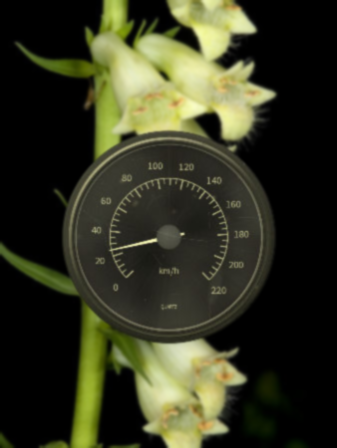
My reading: 25; km/h
